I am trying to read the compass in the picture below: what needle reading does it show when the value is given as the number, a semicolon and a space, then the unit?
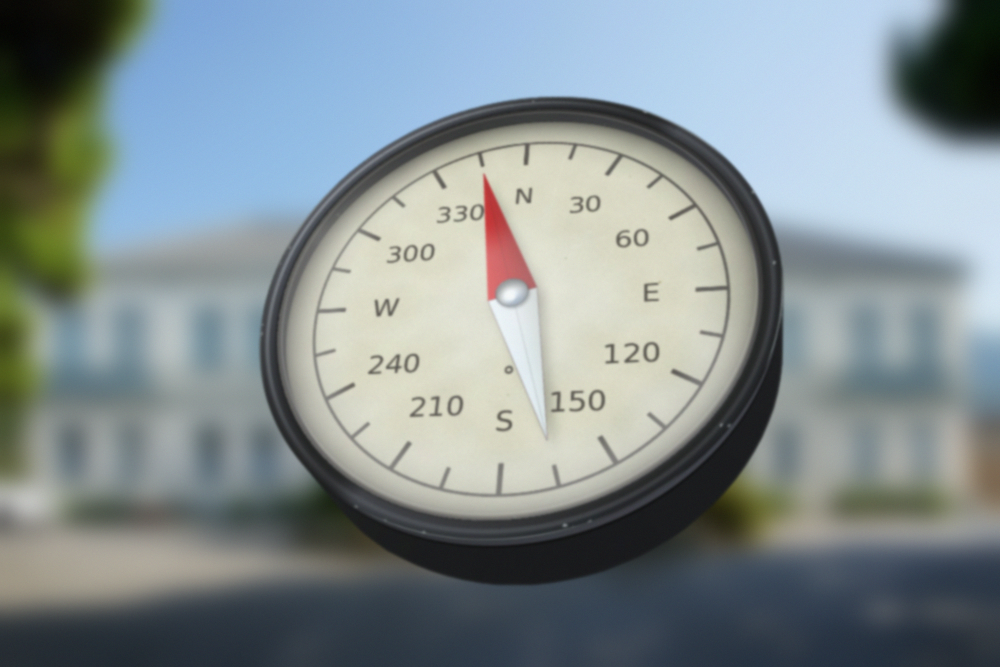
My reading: 345; °
